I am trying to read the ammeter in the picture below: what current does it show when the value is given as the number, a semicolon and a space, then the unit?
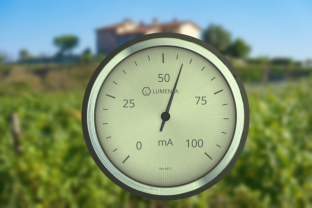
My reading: 57.5; mA
